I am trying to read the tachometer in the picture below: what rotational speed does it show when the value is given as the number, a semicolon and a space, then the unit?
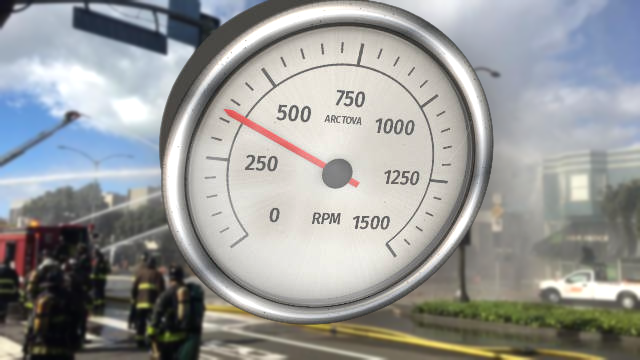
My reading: 375; rpm
